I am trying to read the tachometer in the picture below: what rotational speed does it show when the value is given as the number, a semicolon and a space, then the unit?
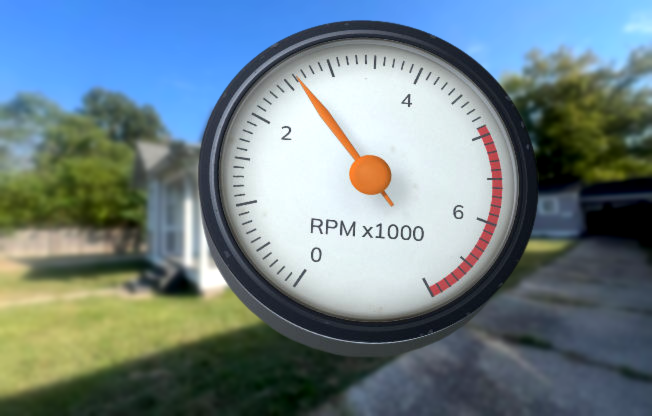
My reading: 2600; rpm
